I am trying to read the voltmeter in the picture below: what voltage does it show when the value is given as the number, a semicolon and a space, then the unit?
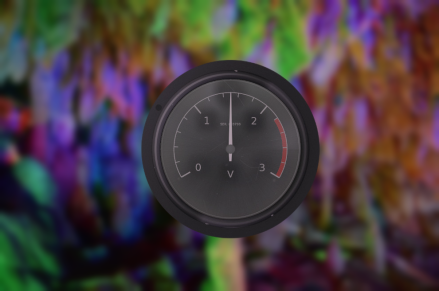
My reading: 1.5; V
